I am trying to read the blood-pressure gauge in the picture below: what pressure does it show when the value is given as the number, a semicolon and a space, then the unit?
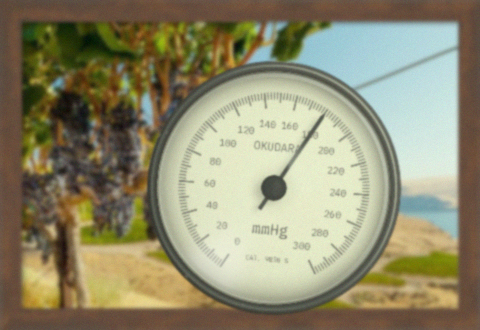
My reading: 180; mmHg
